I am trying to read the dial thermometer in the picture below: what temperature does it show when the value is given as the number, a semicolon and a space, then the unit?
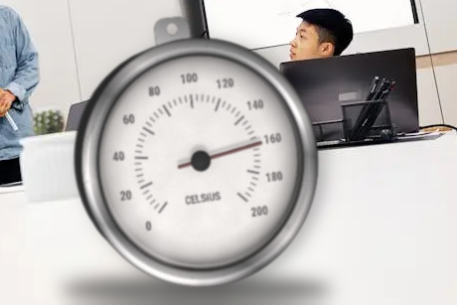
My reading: 160; °C
